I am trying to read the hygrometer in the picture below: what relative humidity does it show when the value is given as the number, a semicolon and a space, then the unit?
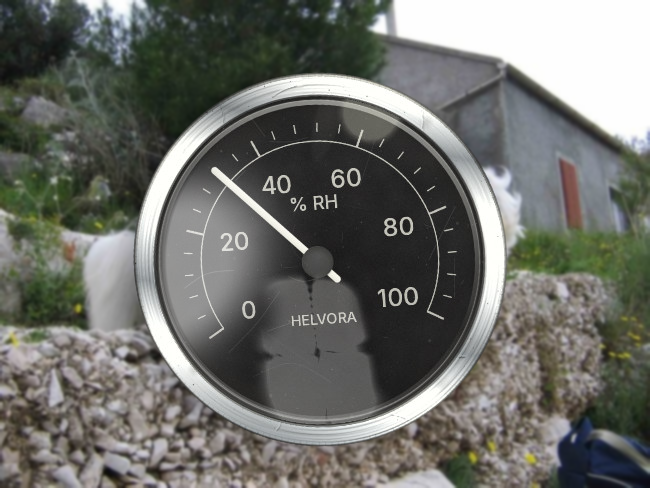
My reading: 32; %
